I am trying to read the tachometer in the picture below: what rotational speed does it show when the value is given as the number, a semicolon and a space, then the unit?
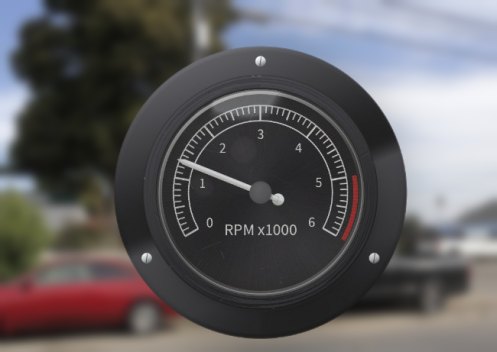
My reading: 1300; rpm
